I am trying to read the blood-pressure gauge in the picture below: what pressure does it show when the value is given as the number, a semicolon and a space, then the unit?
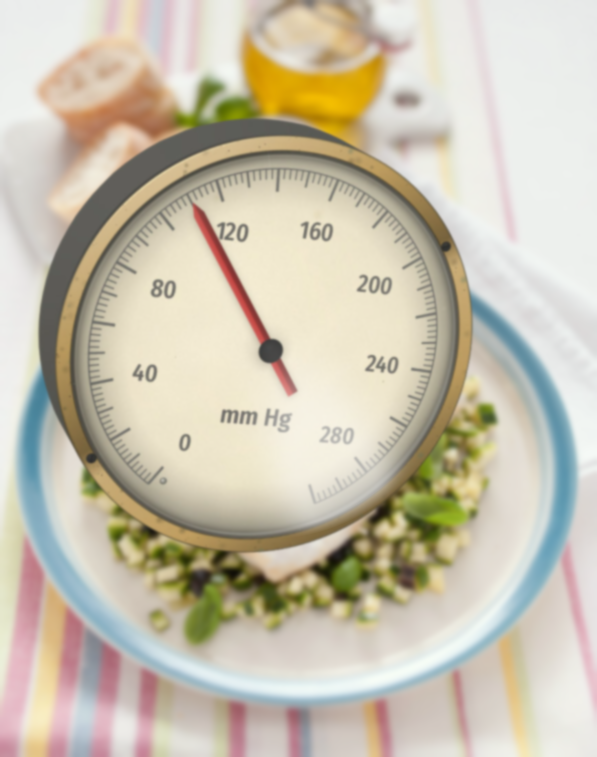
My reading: 110; mmHg
